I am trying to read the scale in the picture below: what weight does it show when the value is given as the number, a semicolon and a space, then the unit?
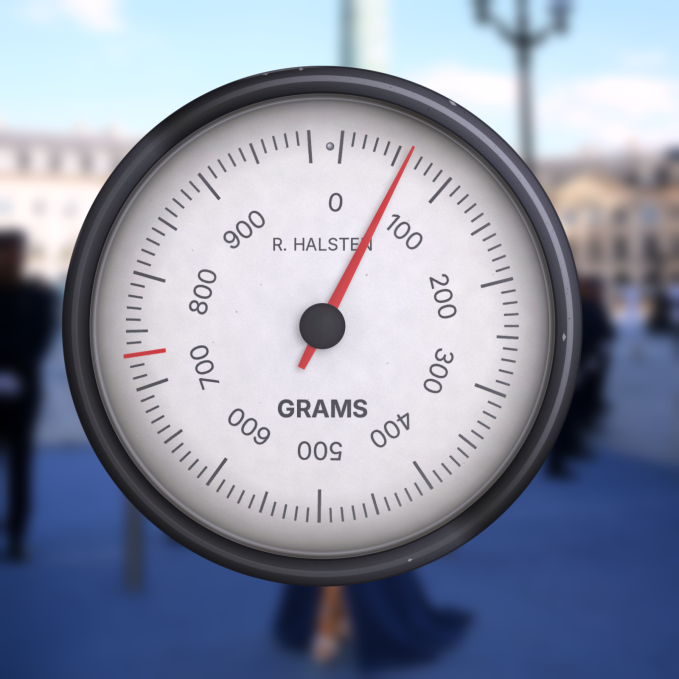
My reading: 60; g
